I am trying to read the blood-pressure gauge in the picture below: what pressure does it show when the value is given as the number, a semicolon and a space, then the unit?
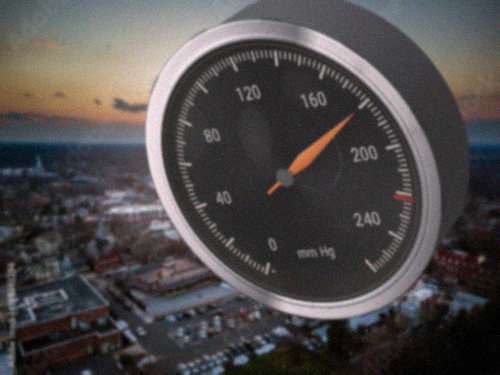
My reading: 180; mmHg
